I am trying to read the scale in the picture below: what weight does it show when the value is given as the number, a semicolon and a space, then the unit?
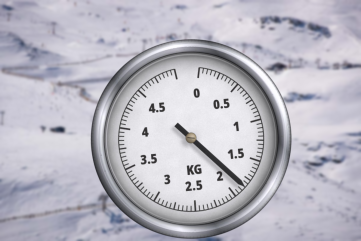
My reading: 1.85; kg
